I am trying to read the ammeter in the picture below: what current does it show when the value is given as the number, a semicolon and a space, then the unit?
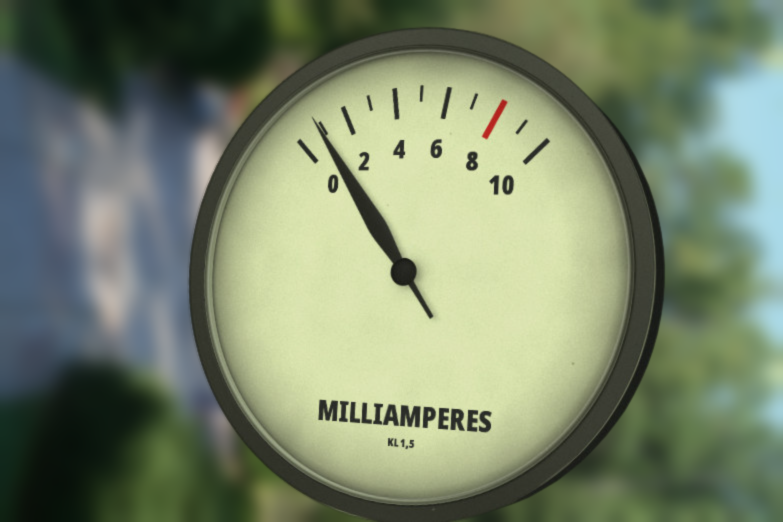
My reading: 1; mA
